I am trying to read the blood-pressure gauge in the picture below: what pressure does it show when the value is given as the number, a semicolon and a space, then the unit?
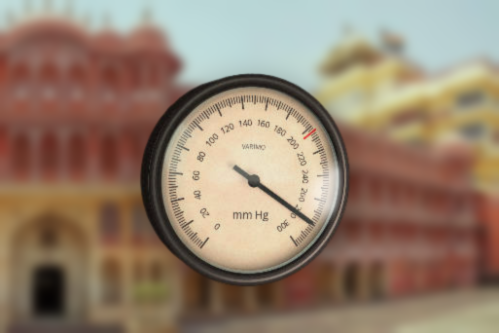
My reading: 280; mmHg
